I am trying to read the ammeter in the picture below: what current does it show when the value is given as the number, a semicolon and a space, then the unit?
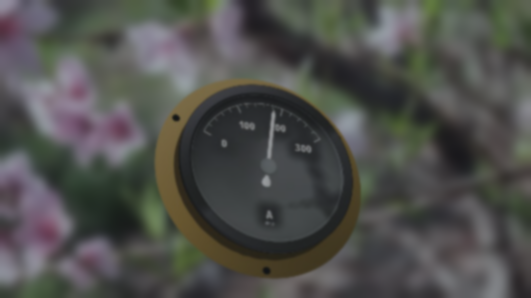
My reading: 180; A
